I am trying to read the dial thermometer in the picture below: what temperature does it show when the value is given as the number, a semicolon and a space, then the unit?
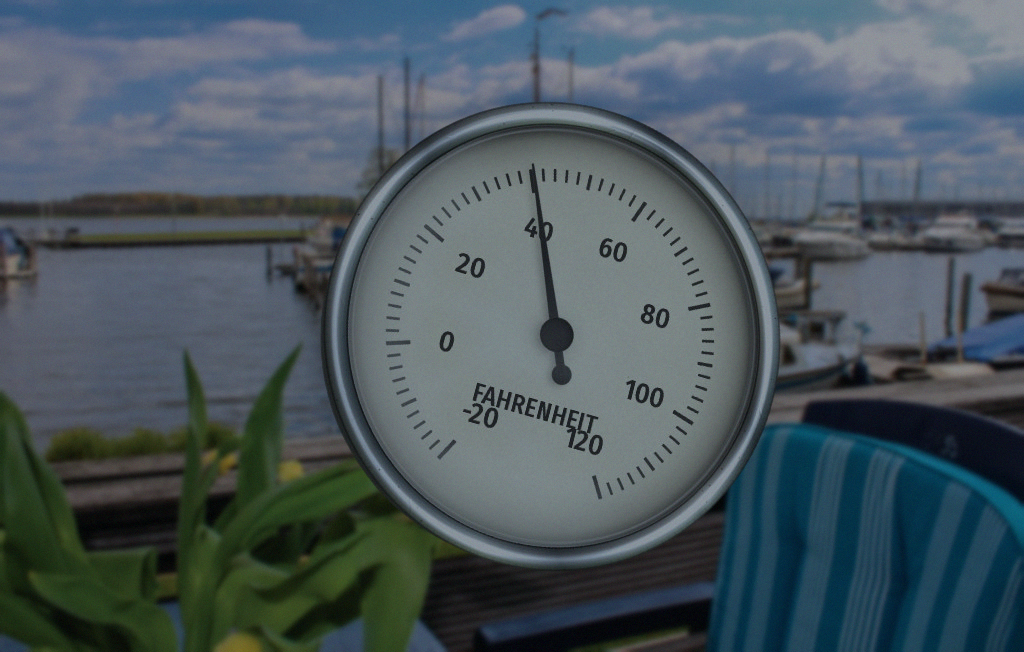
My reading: 40; °F
